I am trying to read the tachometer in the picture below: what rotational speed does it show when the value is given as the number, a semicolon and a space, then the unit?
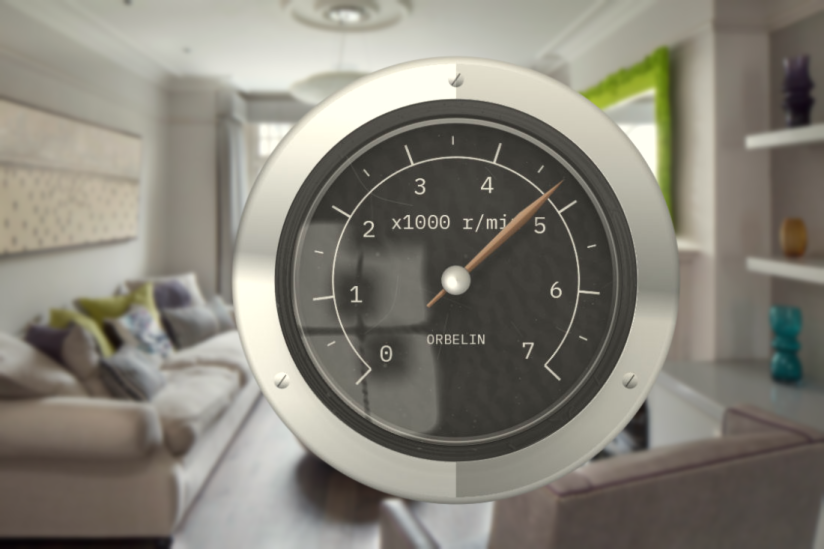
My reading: 4750; rpm
